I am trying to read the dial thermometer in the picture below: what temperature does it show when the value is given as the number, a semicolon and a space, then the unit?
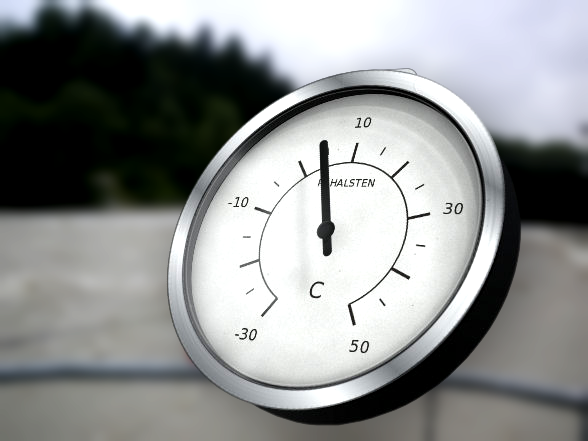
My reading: 5; °C
